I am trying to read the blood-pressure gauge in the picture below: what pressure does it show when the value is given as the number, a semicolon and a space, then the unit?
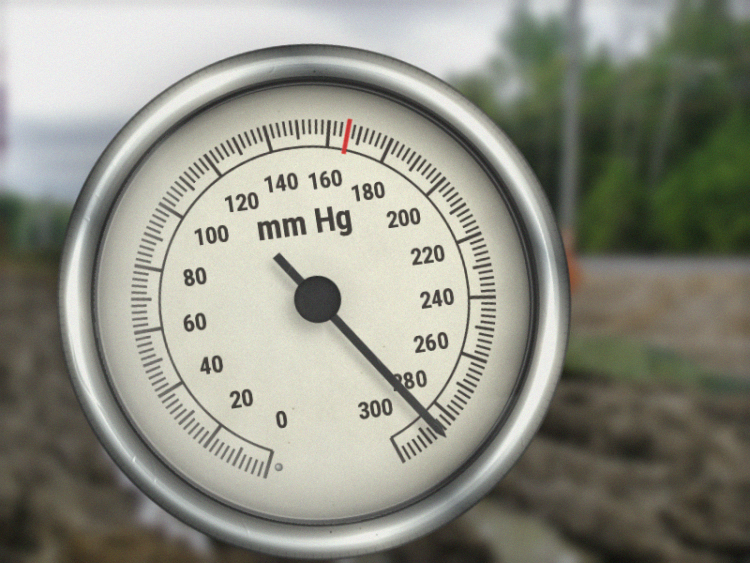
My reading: 286; mmHg
